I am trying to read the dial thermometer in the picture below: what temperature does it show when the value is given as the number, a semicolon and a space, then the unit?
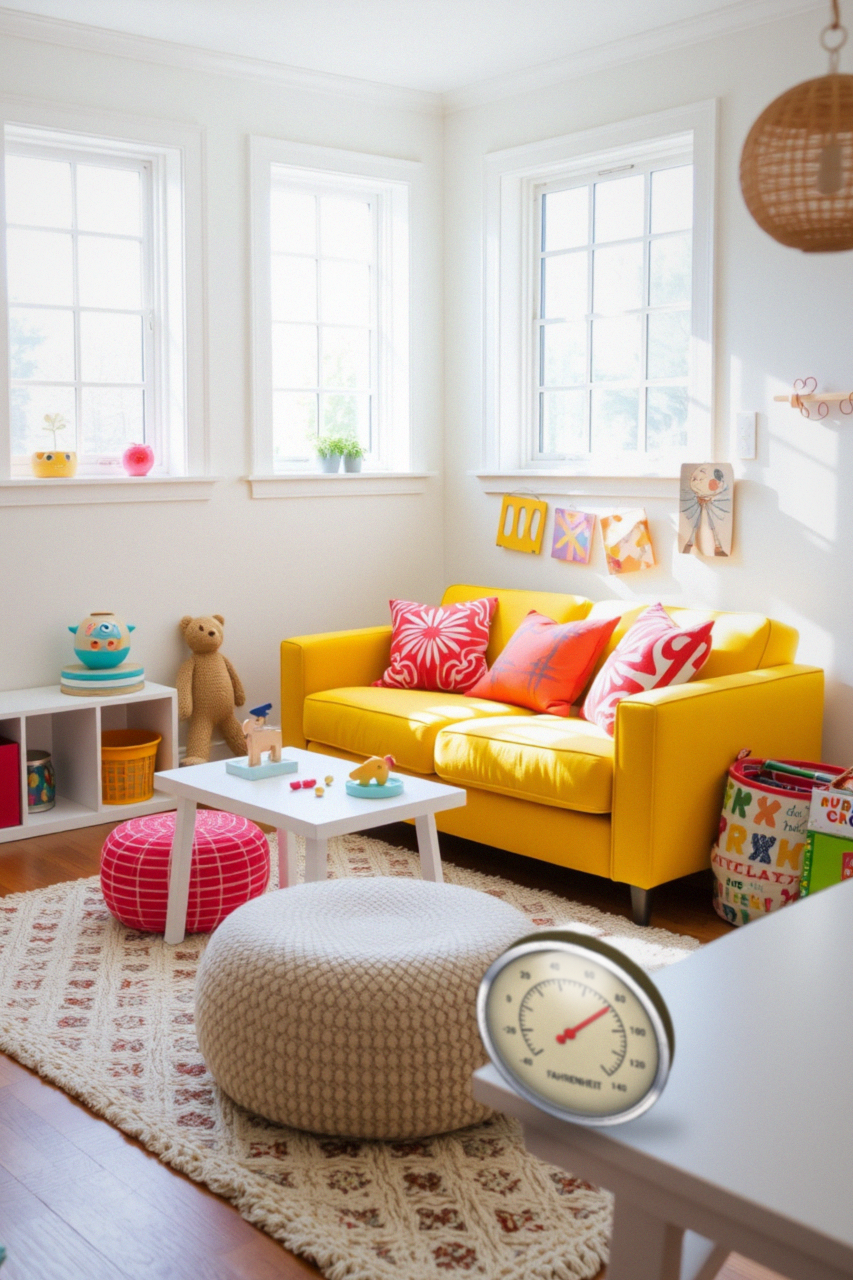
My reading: 80; °F
